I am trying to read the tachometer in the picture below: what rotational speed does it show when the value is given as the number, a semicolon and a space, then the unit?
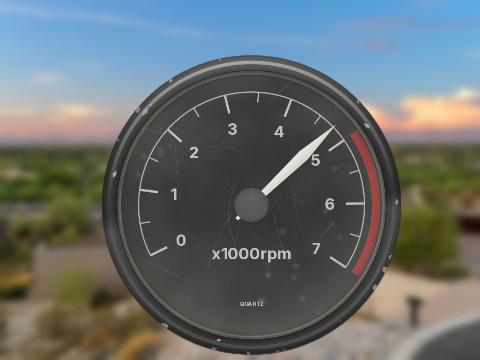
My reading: 4750; rpm
